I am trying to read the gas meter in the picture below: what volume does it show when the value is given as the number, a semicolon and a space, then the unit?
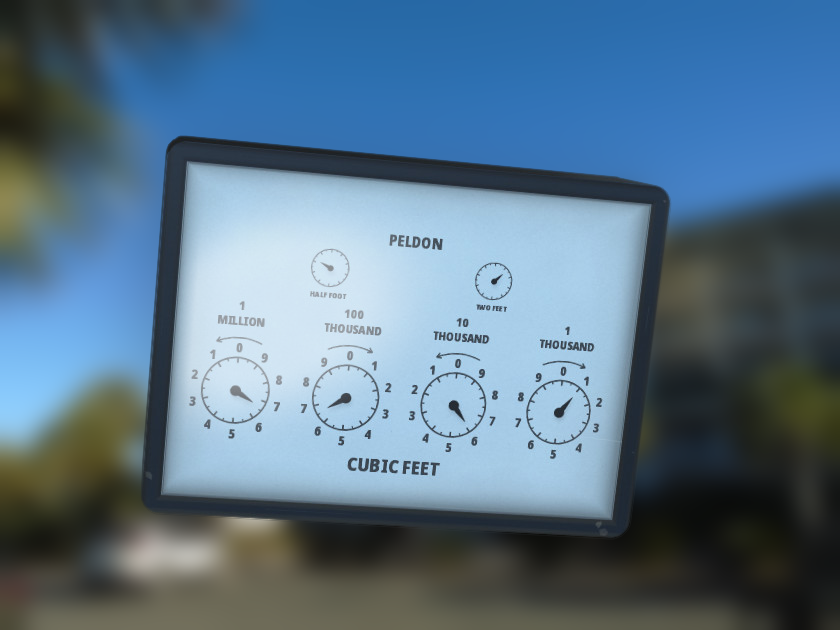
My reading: 666100; ft³
